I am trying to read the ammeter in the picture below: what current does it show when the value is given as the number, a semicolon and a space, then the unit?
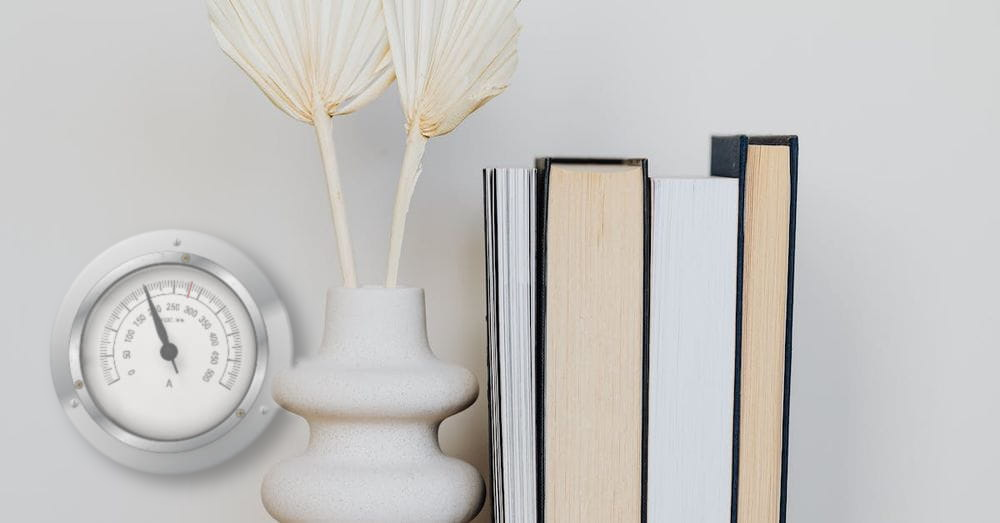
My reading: 200; A
